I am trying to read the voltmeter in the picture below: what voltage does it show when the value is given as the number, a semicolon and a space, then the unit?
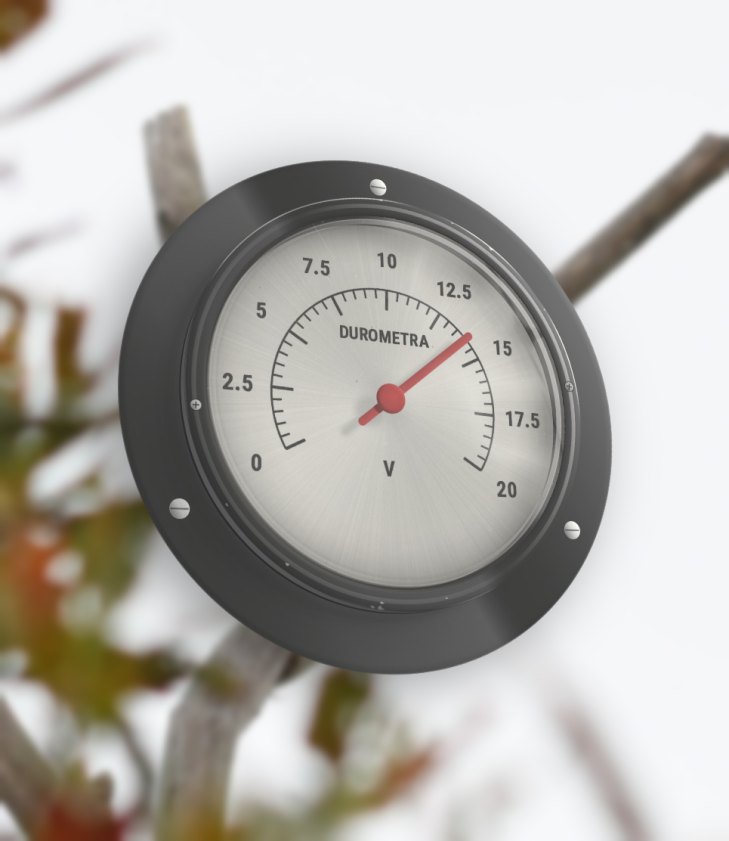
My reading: 14; V
